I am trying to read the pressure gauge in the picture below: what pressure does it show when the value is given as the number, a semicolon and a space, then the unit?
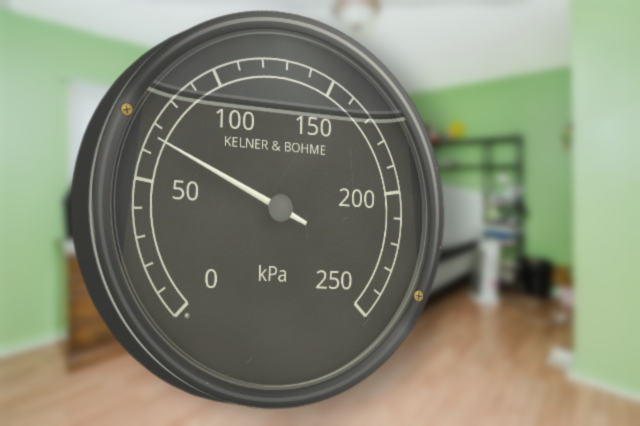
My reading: 65; kPa
